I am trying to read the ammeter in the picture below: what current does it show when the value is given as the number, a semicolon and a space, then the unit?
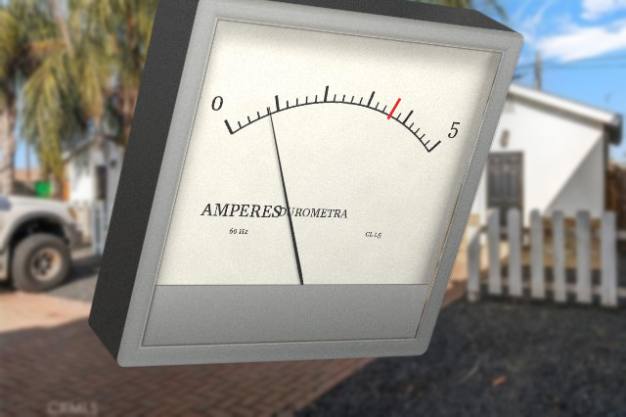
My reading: 0.8; A
